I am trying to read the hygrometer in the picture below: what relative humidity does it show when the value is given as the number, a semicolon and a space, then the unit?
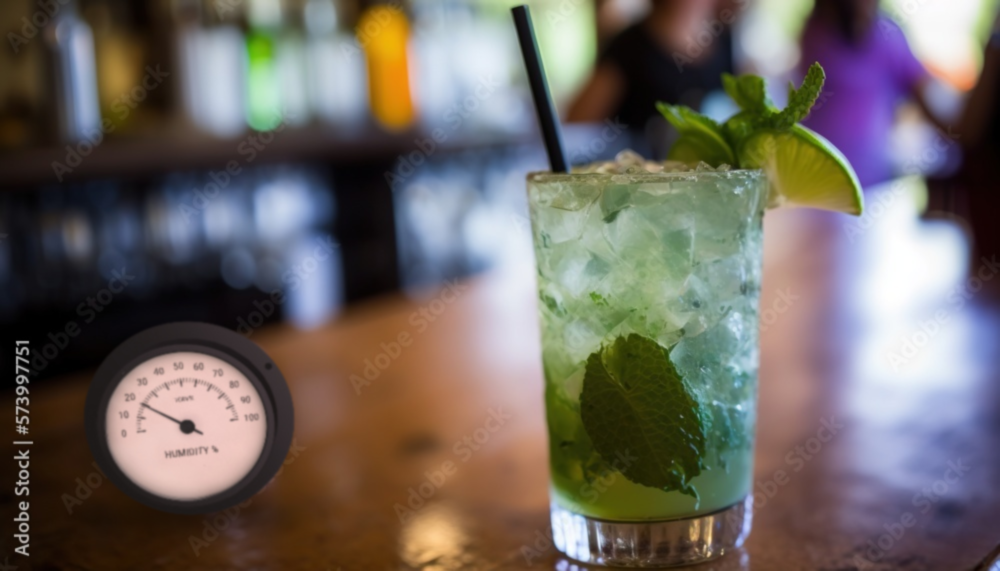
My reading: 20; %
